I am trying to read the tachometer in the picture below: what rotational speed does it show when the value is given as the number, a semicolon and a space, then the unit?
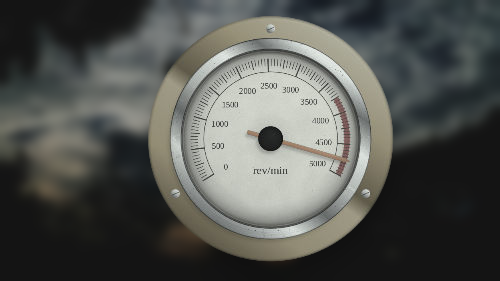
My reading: 4750; rpm
